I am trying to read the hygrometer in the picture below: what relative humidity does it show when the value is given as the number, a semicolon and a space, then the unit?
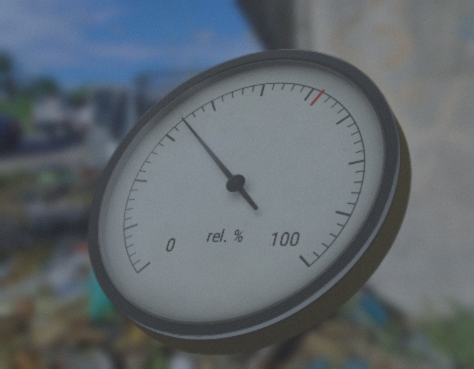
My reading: 34; %
